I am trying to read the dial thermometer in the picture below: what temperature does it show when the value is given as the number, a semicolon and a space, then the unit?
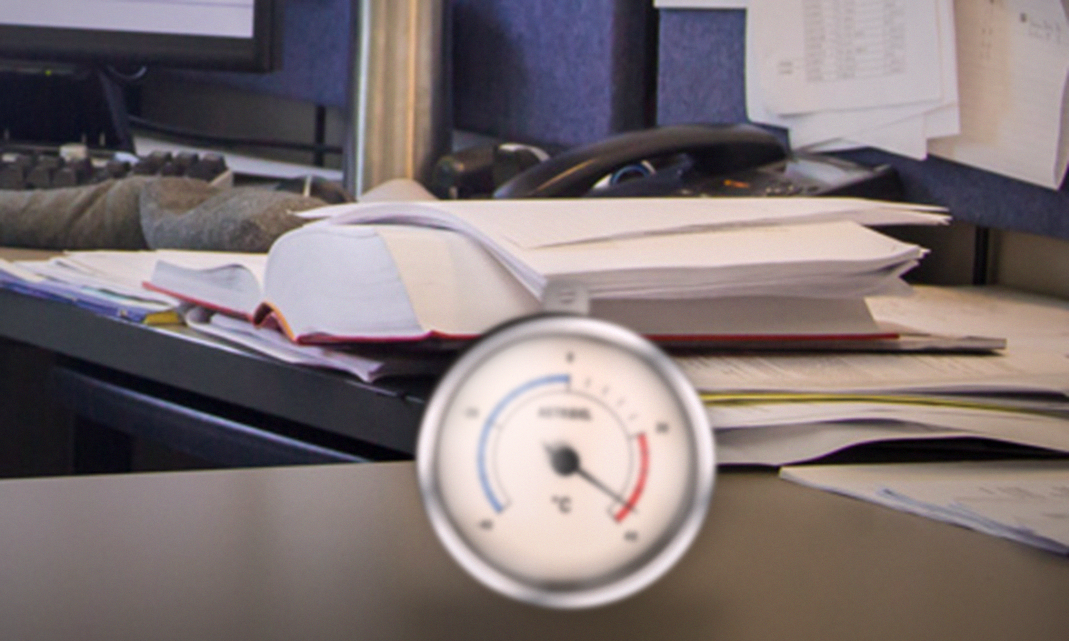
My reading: 36; °C
